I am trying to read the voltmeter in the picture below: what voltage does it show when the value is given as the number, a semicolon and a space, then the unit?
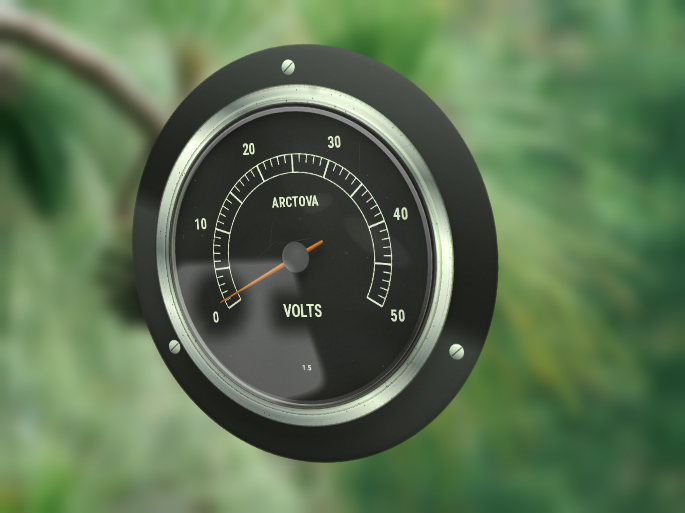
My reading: 1; V
